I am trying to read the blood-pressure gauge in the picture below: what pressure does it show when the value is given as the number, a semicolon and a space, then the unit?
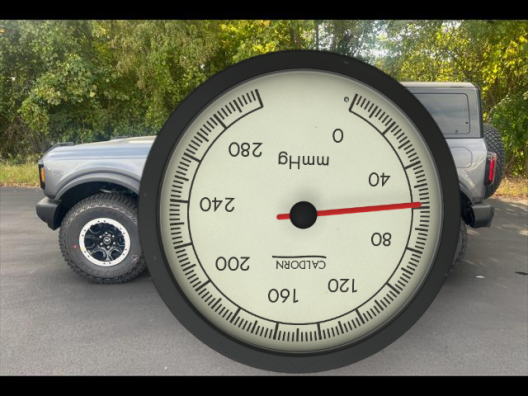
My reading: 58; mmHg
